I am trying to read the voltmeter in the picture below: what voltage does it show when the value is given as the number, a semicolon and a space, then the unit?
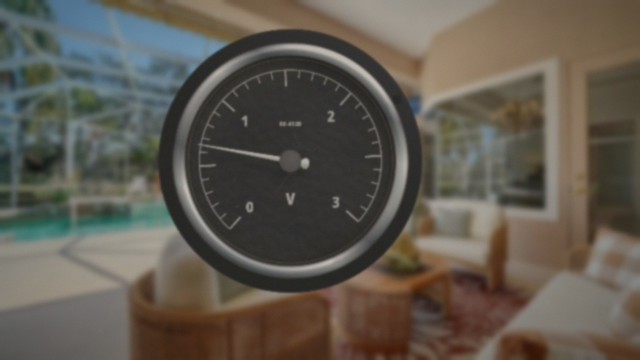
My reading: 0.65; V
